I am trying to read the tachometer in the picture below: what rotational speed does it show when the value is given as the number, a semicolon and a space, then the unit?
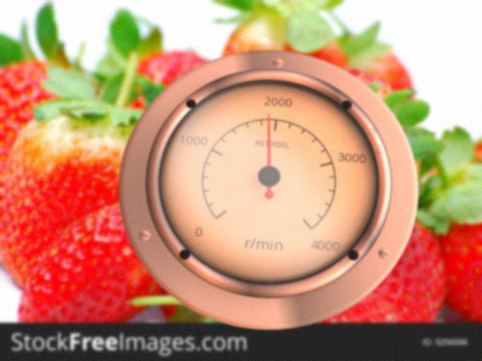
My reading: 1900; rpm
